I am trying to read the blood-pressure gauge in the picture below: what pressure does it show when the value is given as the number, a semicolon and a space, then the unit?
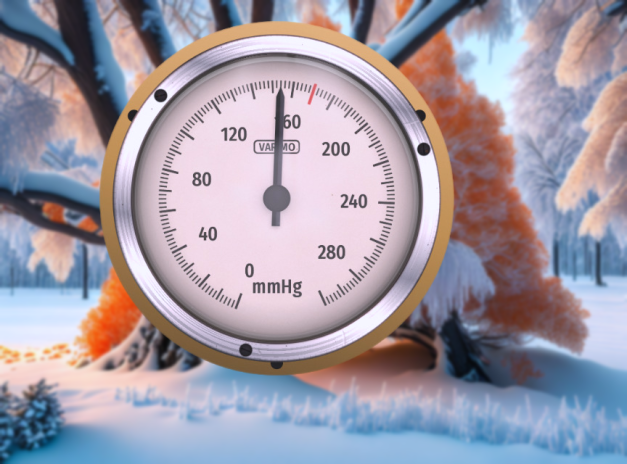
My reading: 154; mmHg
